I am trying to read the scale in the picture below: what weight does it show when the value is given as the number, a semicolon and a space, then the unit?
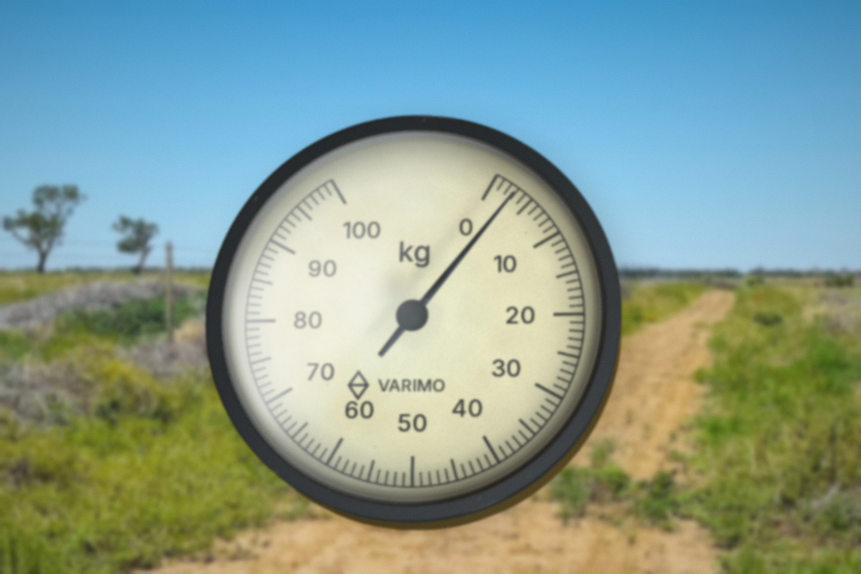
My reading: 3; kg
